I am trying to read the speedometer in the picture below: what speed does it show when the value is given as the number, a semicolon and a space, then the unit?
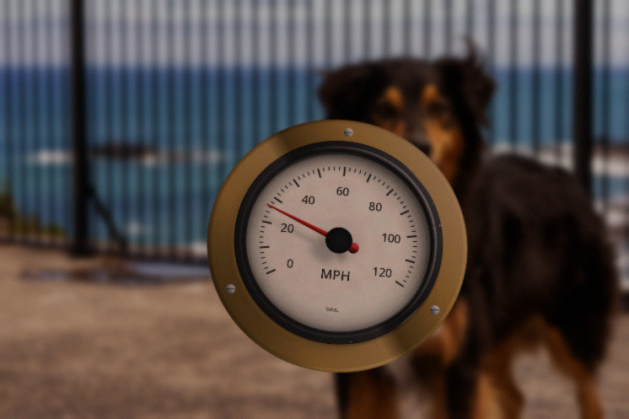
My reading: 26; mph
